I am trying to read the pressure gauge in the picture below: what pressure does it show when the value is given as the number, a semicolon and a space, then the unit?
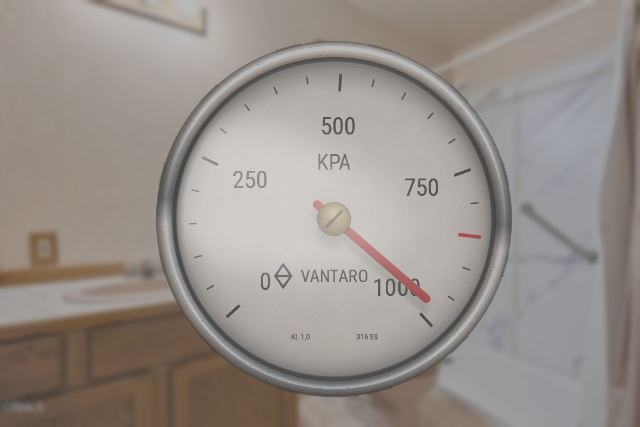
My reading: 975; kPa
